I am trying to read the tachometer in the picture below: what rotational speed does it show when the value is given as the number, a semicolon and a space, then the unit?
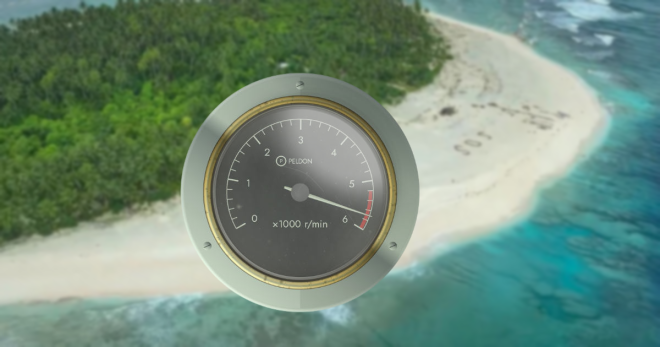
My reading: 5700; rpm
